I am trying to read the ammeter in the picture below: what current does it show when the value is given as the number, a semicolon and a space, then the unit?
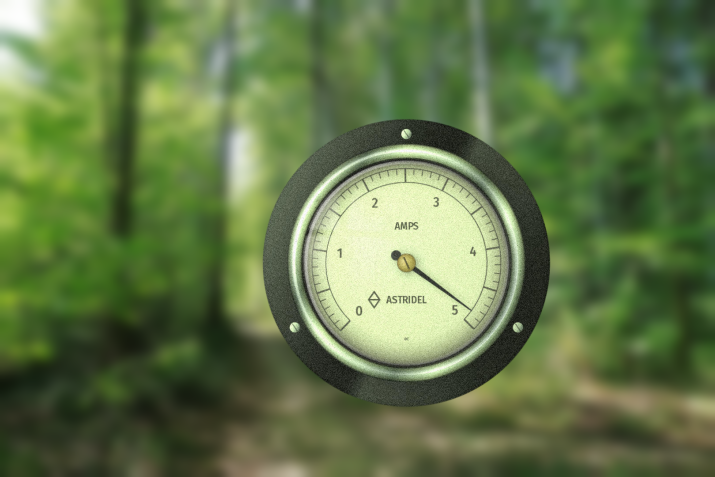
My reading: 4.85; A
